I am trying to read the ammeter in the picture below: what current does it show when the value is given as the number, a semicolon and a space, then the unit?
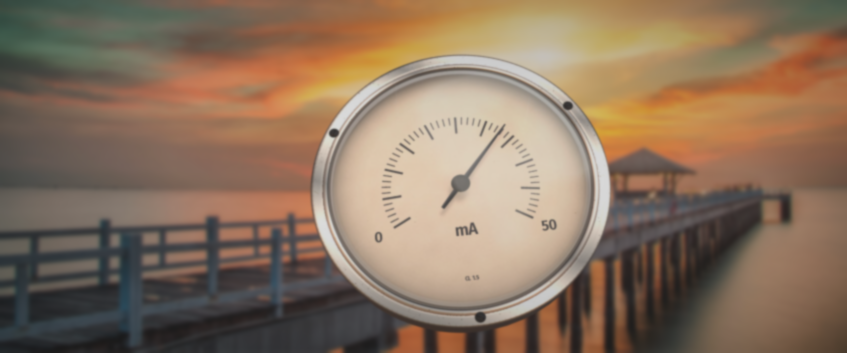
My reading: 33; mA
